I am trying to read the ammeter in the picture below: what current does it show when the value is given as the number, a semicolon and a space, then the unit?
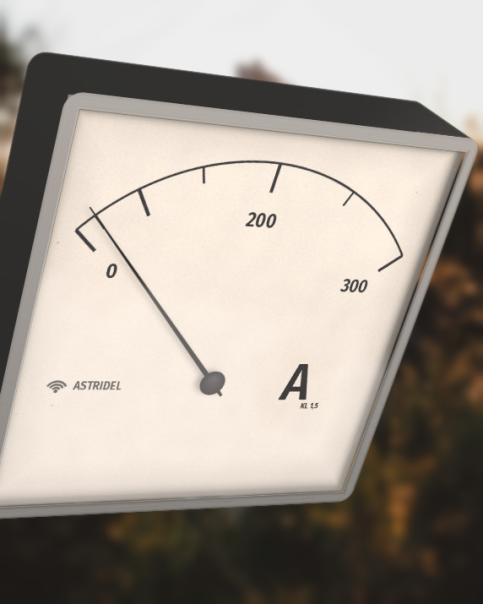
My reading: 50; A
